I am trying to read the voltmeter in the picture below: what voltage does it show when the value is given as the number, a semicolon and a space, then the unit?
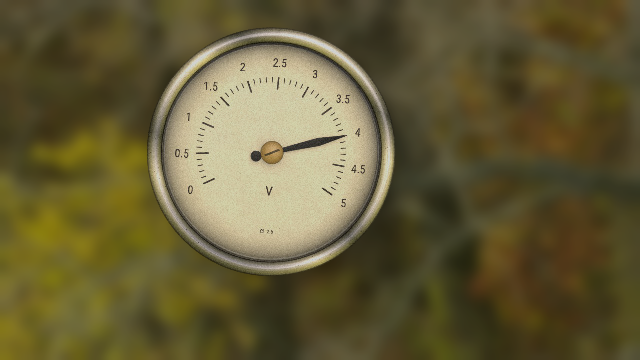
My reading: 4; V
